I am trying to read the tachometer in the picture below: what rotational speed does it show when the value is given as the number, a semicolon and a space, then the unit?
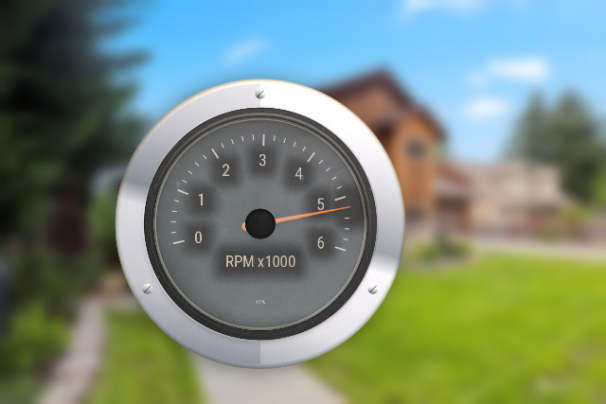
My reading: 5200; rpm
